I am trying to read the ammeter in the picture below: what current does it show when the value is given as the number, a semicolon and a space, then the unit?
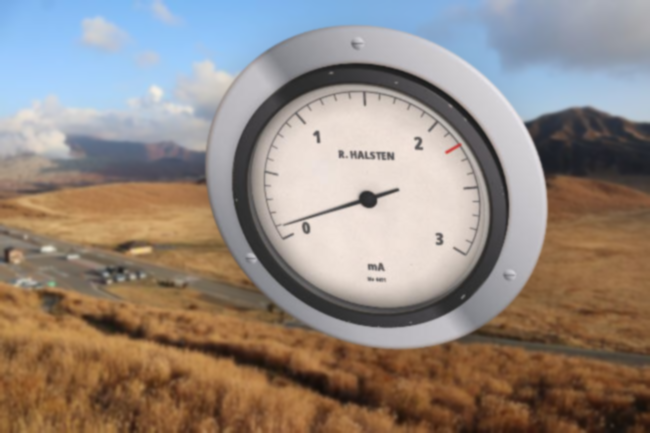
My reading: 0.1; mA
